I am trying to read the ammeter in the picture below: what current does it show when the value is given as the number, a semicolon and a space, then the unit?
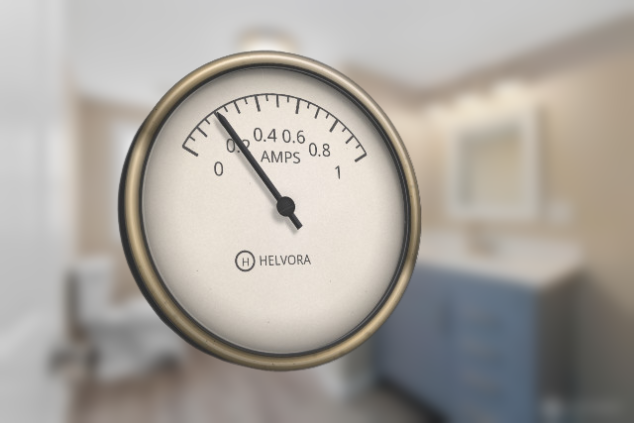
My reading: 0.2; A
